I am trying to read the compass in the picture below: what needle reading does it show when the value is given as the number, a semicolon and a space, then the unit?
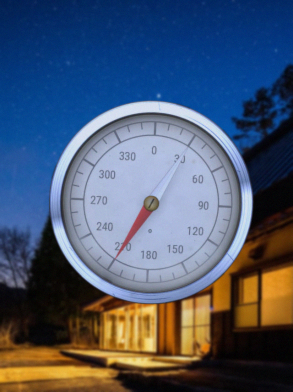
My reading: 210; °
